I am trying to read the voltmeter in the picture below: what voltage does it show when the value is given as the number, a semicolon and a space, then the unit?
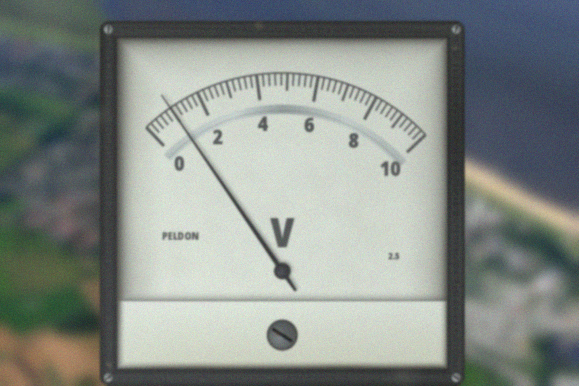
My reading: 1; V
